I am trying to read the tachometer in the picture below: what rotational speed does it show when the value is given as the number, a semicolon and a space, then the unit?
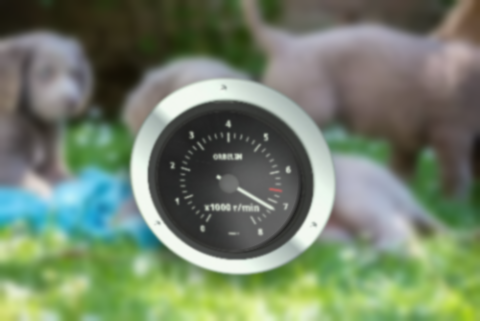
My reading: 7200; rpm
